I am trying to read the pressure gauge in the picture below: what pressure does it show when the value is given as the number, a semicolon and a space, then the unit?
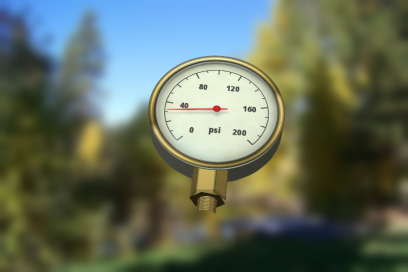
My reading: 30; psi
